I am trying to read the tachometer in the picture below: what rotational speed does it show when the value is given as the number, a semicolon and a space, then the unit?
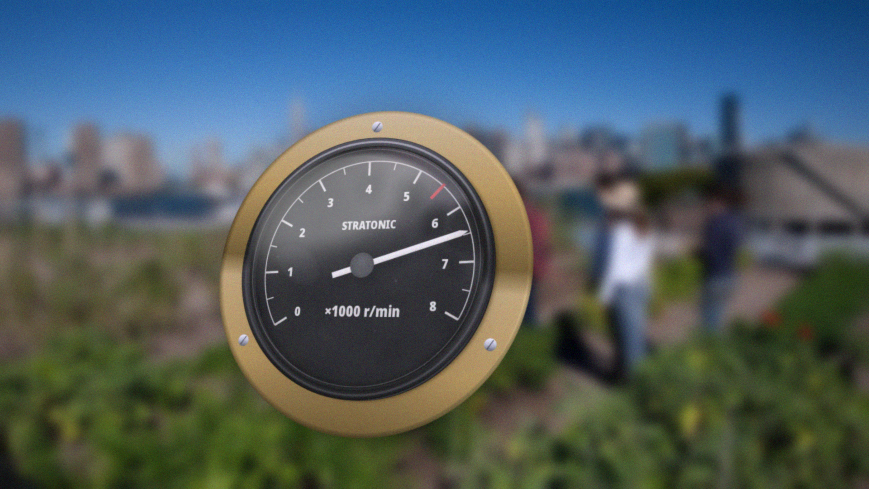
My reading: 6500; rpm
